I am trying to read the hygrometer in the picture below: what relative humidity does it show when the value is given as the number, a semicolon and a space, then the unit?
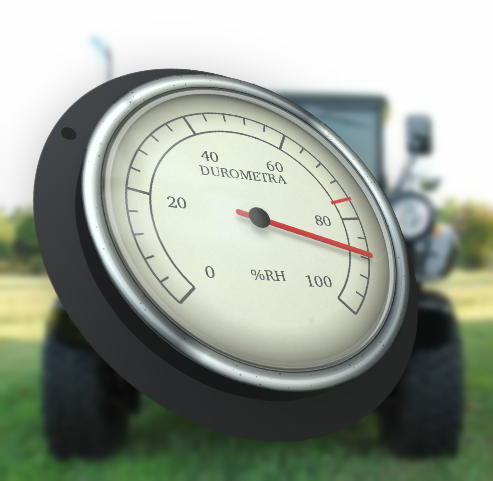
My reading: 88; %
